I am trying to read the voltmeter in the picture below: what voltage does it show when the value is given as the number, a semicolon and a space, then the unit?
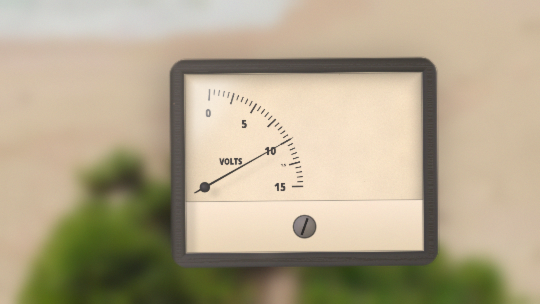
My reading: 10; V
